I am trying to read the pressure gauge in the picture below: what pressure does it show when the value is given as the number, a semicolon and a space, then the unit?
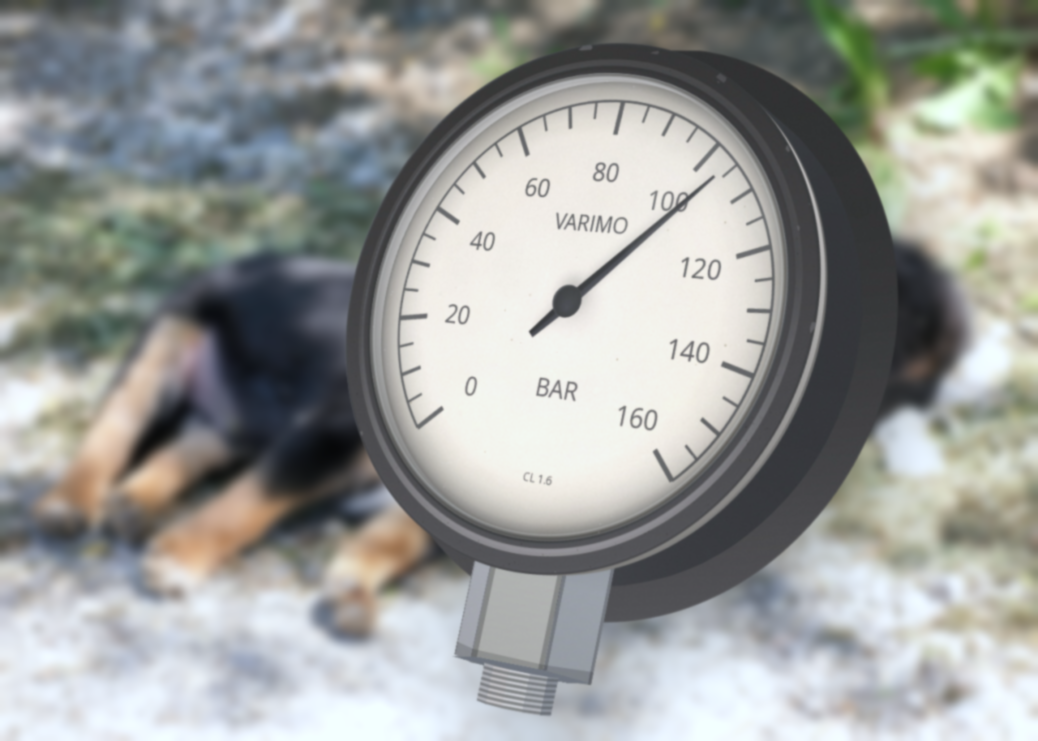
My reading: 105; bar
